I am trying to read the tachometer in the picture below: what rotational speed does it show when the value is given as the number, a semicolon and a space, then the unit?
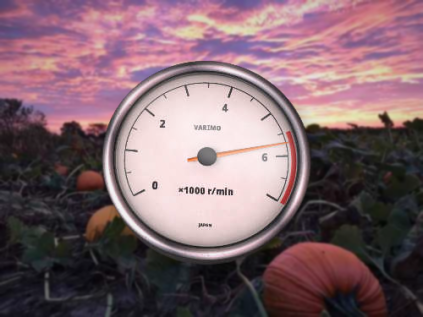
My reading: 5750; rpm
